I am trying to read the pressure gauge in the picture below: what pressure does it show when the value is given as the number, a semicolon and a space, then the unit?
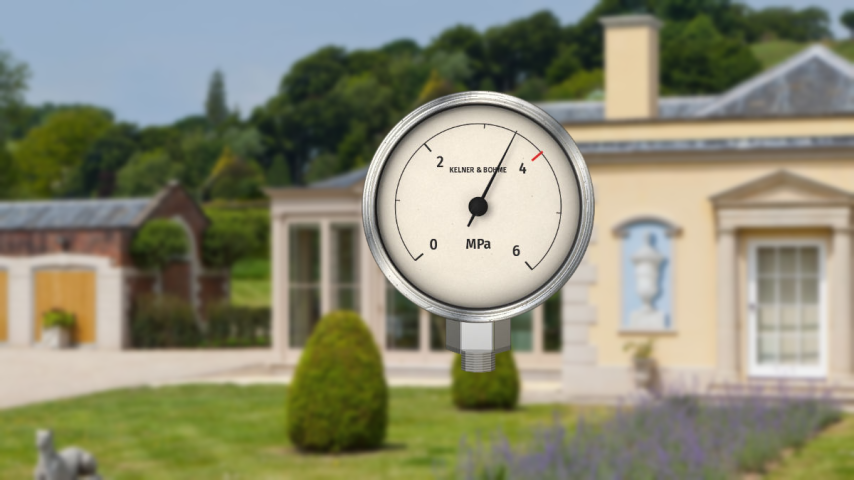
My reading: 3.5; MPa
